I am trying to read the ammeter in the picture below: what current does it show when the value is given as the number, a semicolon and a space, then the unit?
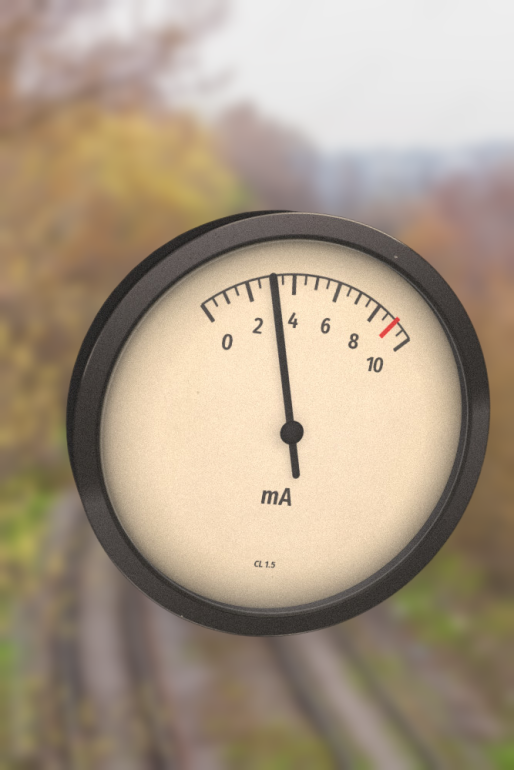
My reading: 3; mA
